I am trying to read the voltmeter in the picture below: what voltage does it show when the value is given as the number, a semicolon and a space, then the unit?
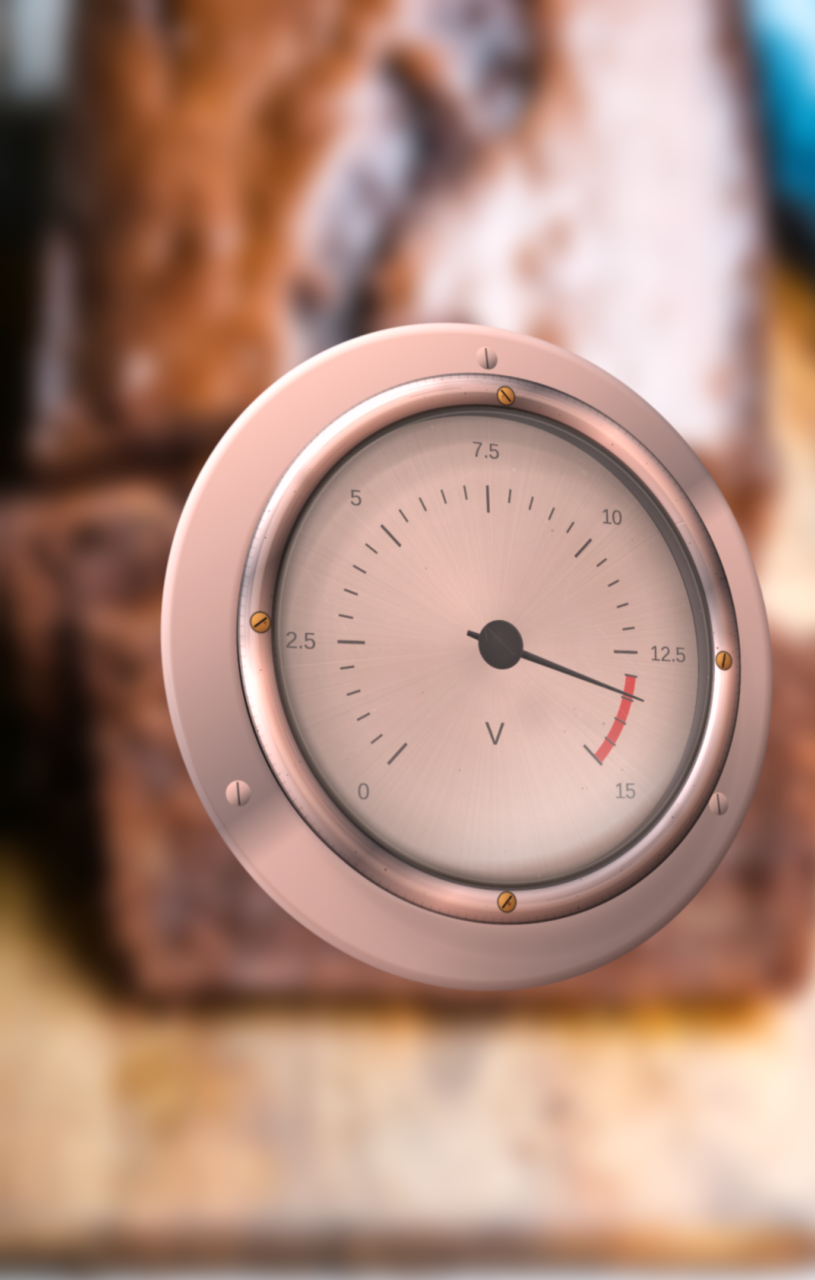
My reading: 13.5; V
